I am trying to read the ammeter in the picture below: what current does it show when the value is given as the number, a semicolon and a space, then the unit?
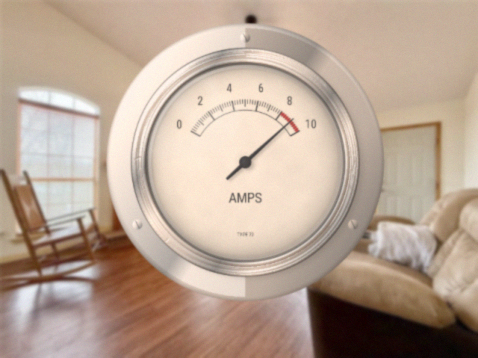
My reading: 9; A
